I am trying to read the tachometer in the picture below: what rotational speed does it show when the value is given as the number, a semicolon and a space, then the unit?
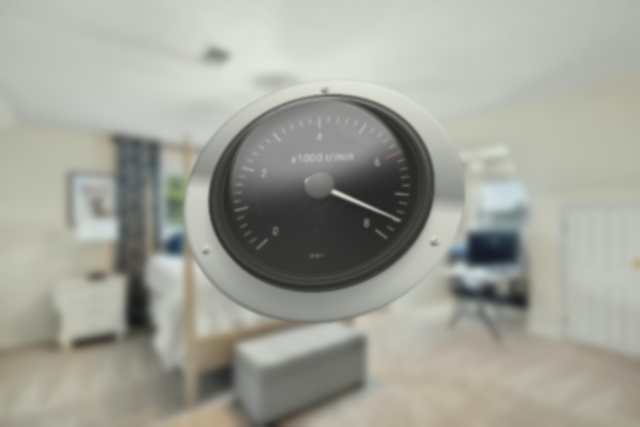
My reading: 7600; rpm
